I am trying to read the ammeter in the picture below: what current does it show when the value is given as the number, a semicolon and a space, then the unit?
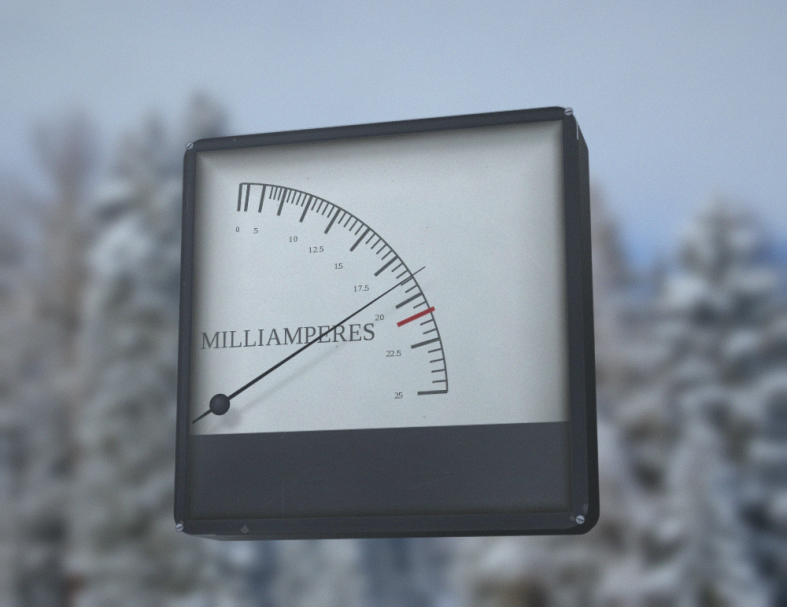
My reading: 19; mA
